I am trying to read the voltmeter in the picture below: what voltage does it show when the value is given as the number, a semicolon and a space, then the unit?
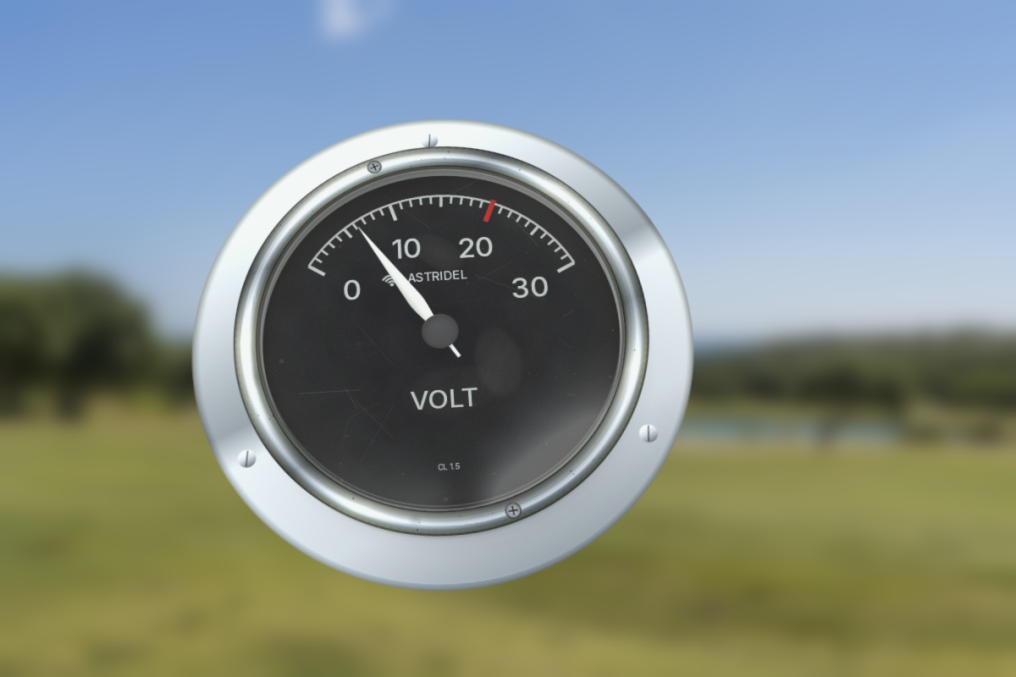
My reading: 6; V
